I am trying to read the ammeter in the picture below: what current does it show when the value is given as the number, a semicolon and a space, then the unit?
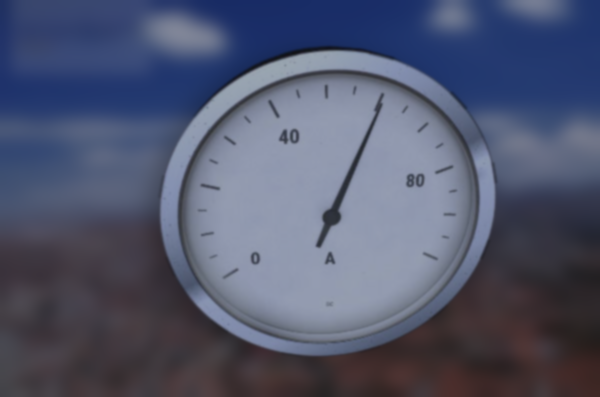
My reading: 60; A
